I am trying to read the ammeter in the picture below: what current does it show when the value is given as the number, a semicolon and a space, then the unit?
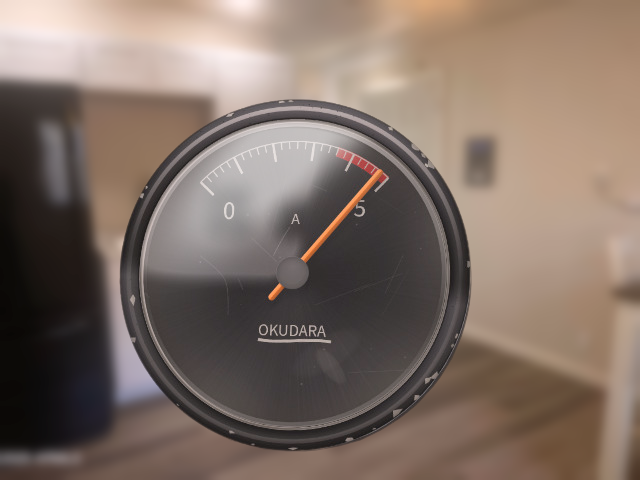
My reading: 4.8; A
